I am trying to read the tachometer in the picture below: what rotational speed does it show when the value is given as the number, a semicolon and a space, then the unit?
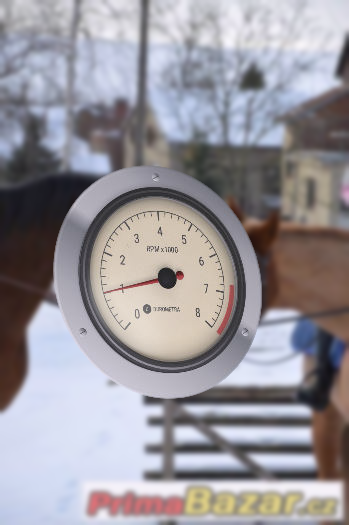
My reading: 1000; rpm
